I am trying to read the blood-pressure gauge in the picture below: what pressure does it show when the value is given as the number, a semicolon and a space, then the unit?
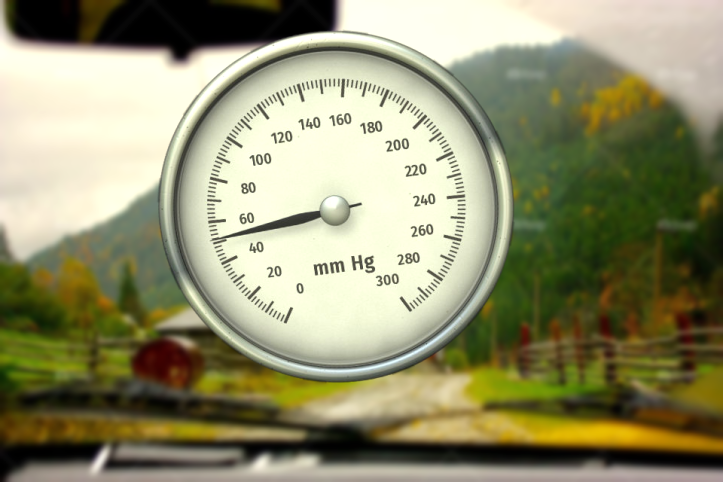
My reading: 52; mmHg
